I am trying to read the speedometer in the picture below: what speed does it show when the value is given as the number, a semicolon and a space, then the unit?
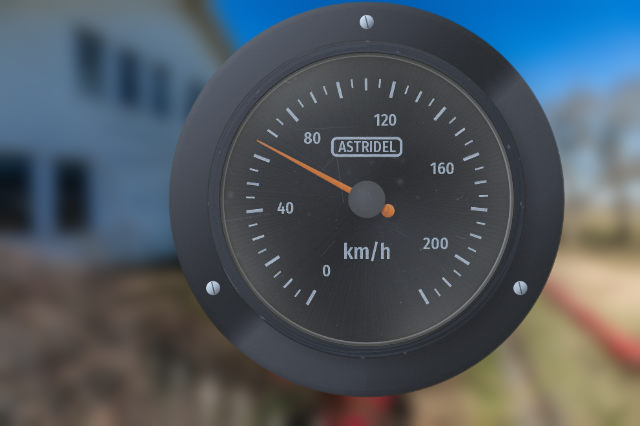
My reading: 65; km/h
